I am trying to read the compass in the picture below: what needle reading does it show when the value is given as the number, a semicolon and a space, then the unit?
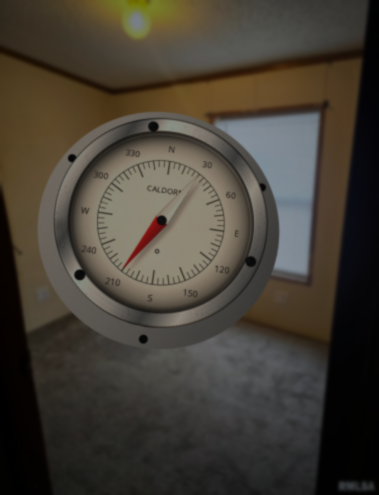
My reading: 210; °
